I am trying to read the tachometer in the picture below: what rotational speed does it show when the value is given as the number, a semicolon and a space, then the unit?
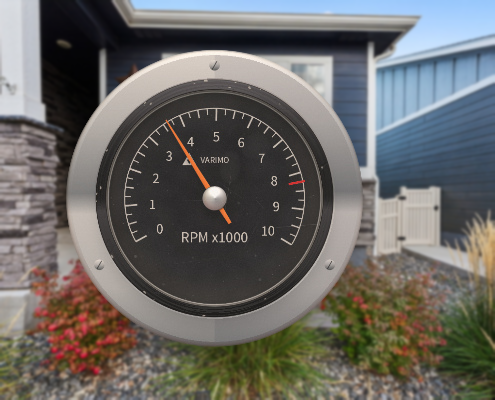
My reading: 3625; rpm
